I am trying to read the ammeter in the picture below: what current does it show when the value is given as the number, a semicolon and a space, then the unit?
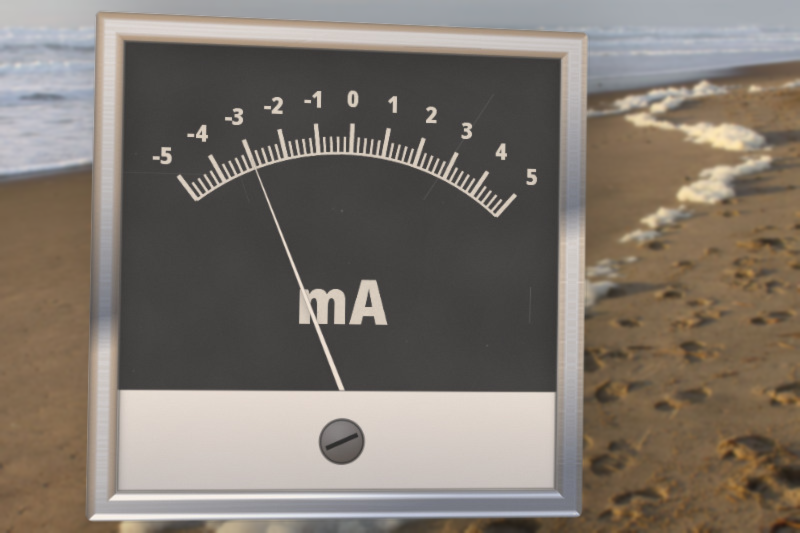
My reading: -3; mA
